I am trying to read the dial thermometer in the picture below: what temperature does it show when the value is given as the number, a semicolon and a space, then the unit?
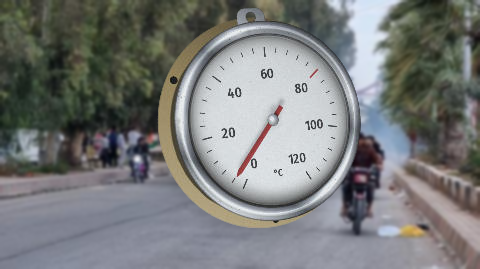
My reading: 4; °C
